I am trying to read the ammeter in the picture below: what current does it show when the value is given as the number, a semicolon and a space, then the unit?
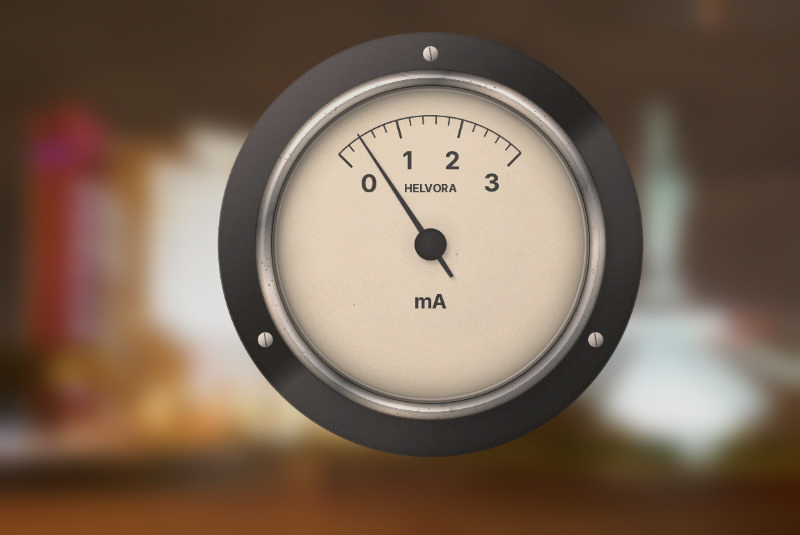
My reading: 0.4; mA
